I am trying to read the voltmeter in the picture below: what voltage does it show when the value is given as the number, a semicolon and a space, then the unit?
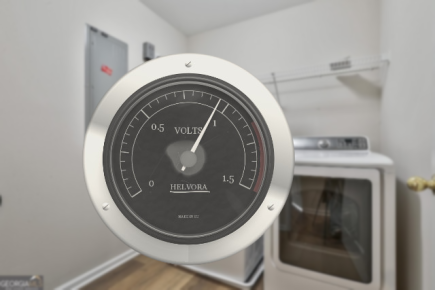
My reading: 0.95; V
